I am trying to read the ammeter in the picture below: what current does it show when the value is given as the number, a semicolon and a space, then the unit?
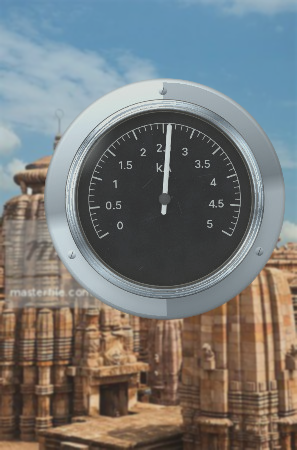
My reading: 2.6; kA
